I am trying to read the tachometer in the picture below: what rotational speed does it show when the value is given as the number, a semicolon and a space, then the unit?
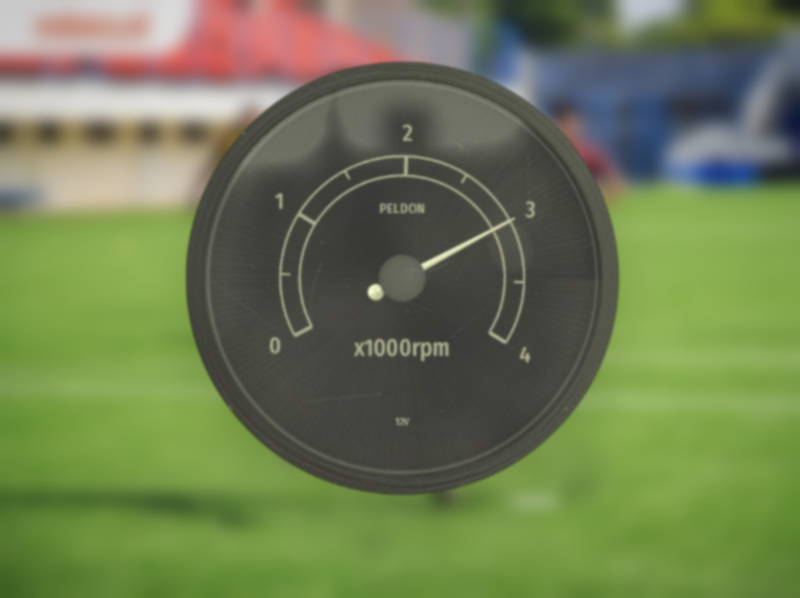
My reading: 3000; rpm
